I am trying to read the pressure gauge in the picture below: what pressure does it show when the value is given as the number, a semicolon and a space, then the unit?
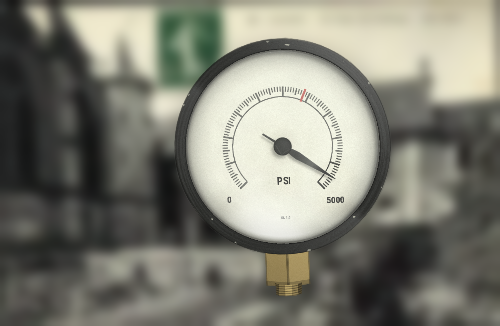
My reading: 4750; psi
